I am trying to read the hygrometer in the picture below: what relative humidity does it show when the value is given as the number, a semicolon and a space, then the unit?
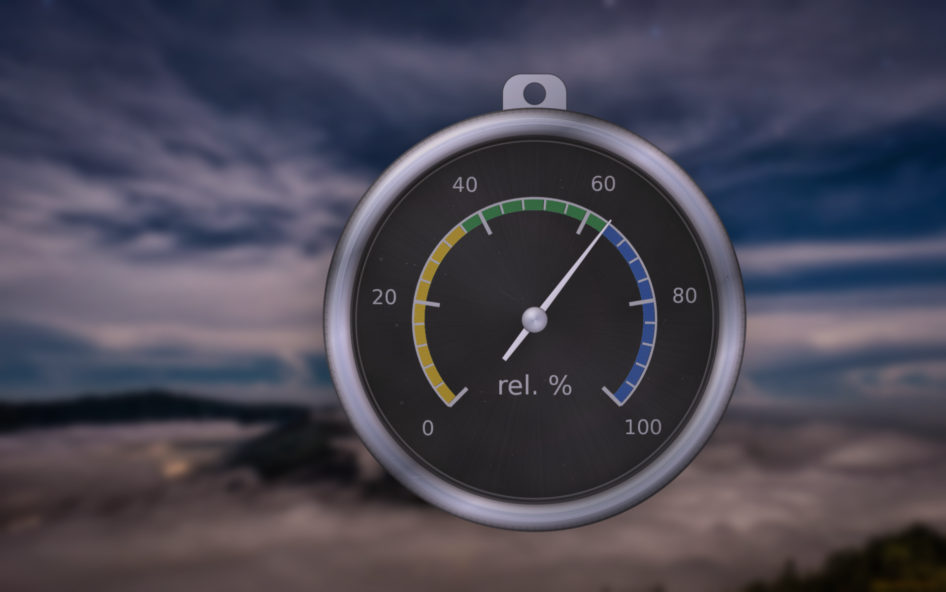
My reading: 64; %
